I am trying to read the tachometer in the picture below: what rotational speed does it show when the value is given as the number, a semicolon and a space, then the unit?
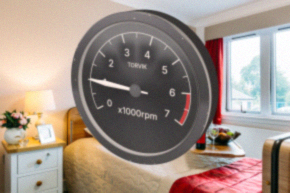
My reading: 1000; rpm
